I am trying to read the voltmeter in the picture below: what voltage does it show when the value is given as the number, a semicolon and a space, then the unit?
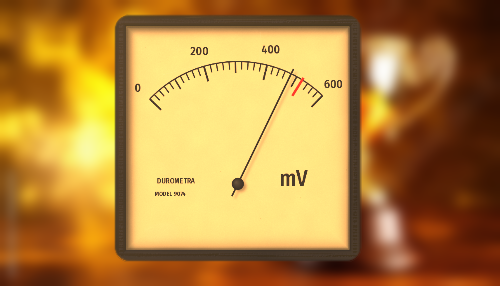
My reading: 480; mV
